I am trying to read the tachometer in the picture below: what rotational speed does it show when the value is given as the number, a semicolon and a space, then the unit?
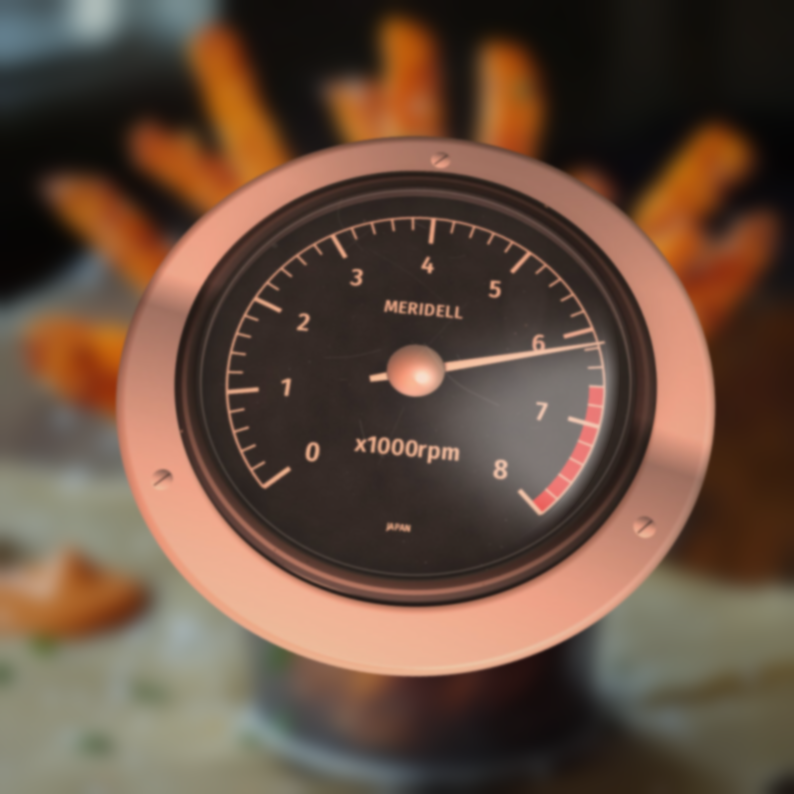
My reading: 6200; rpm
